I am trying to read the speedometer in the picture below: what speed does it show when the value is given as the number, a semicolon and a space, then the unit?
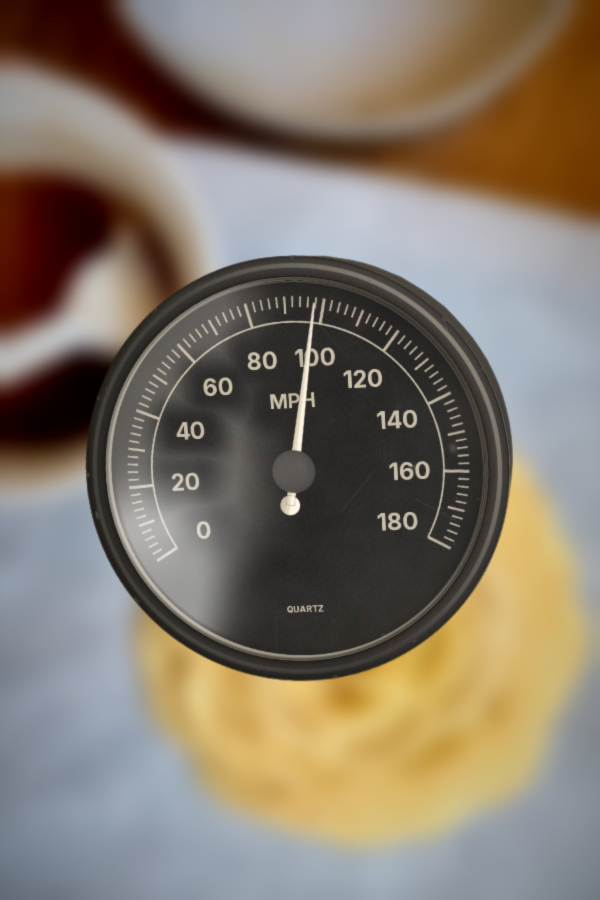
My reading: 98; mph
